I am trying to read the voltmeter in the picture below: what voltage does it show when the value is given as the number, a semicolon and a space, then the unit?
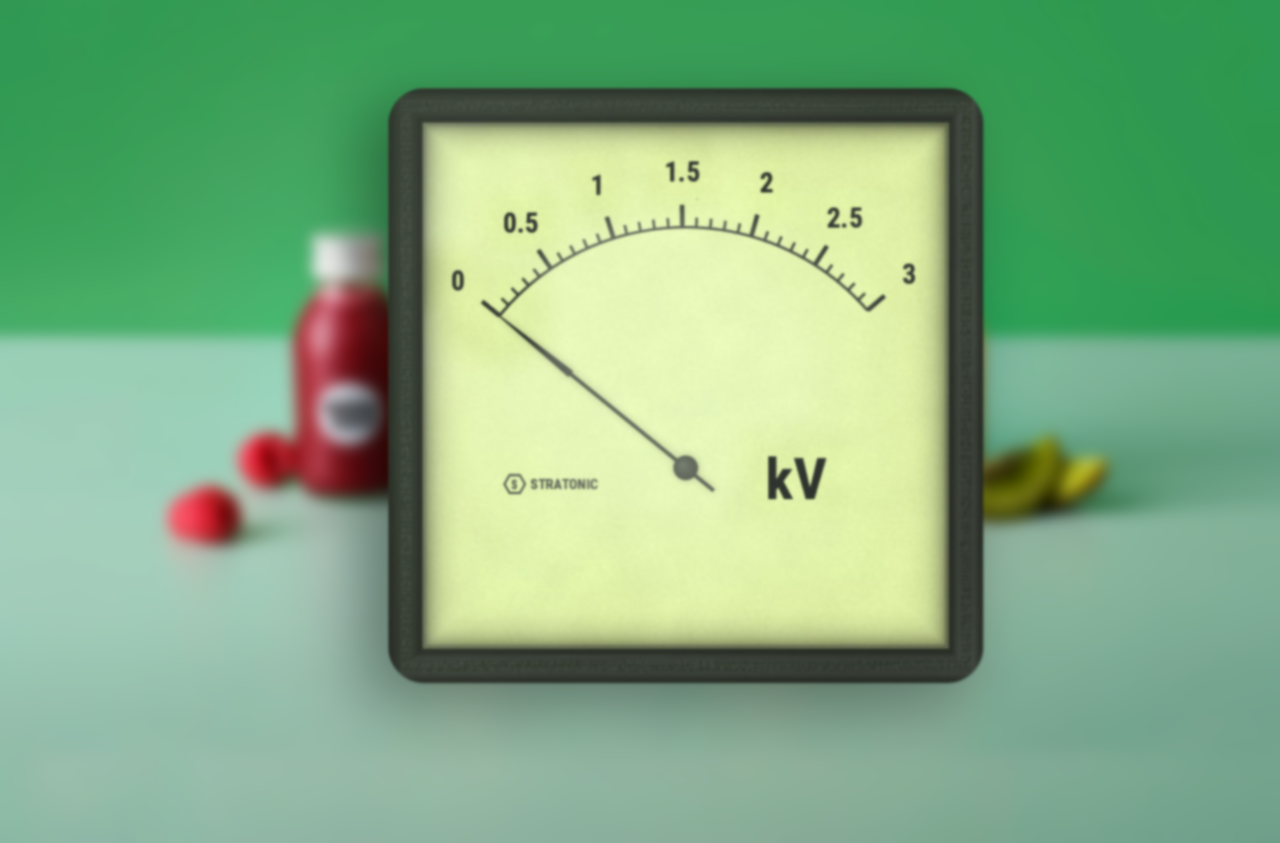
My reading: 0; kV
